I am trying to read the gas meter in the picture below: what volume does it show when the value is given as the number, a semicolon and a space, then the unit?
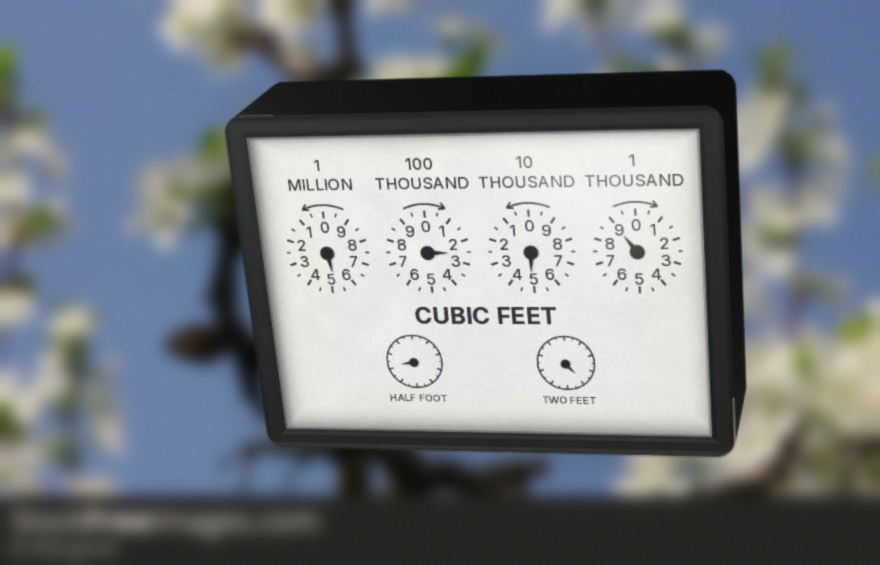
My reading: 524900; ft³
